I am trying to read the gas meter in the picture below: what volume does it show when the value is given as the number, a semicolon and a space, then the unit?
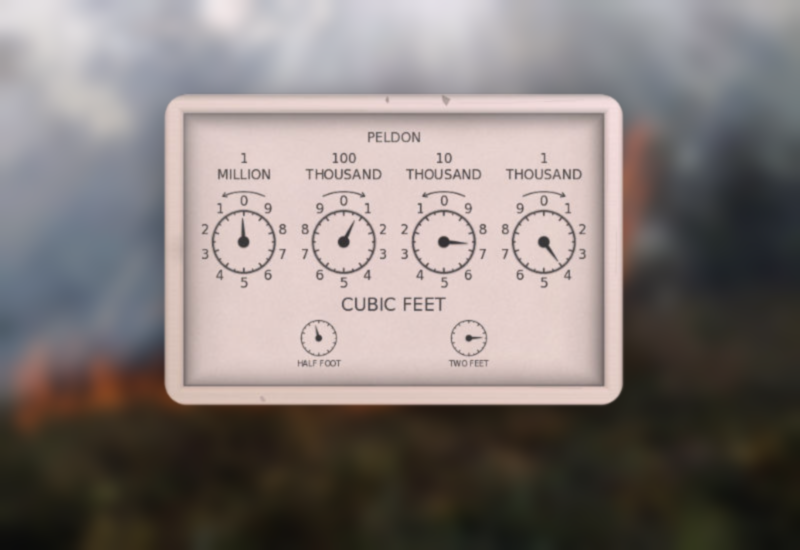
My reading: 7400; ft³
